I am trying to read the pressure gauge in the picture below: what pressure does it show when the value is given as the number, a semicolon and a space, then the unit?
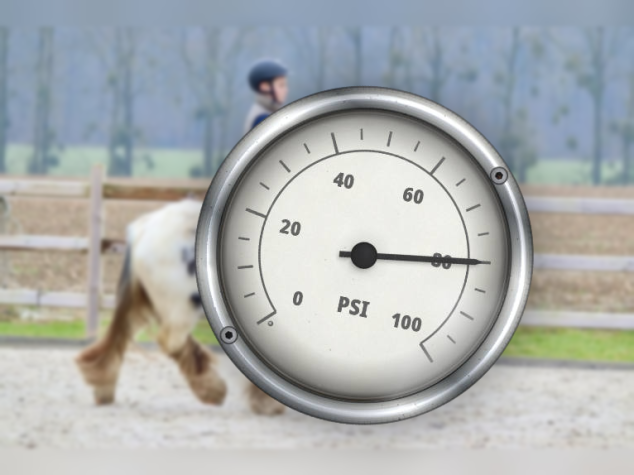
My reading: 80; psi
